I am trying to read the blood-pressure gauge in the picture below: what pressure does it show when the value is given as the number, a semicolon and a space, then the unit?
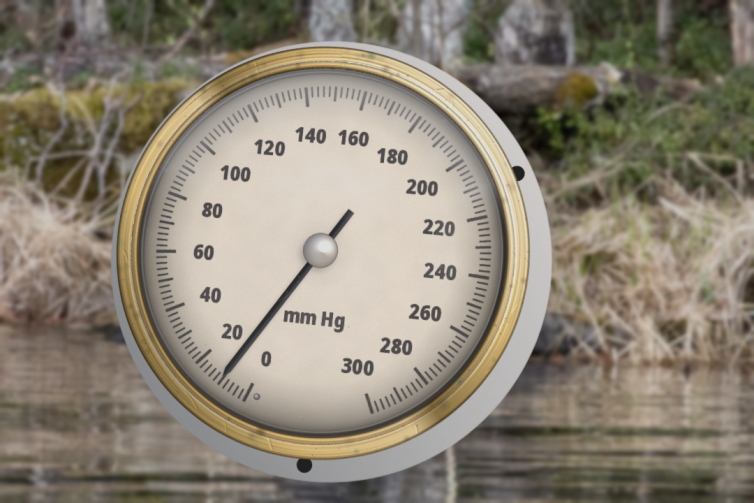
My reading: 10; mmHg
